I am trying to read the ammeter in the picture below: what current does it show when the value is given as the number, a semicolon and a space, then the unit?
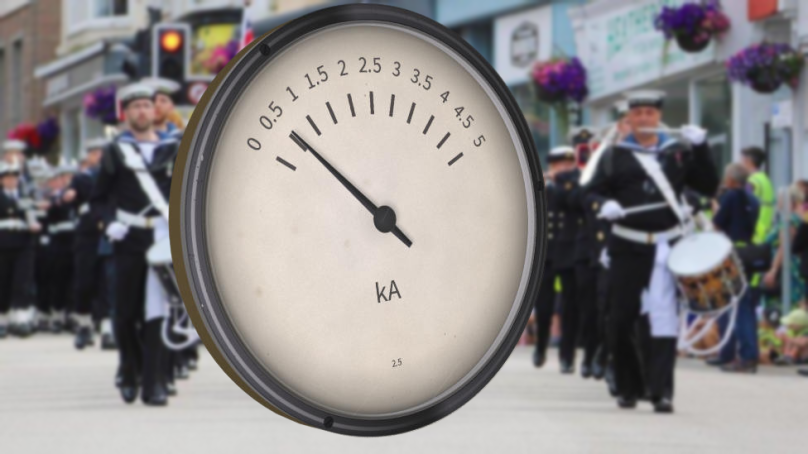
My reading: 0.5; kA
